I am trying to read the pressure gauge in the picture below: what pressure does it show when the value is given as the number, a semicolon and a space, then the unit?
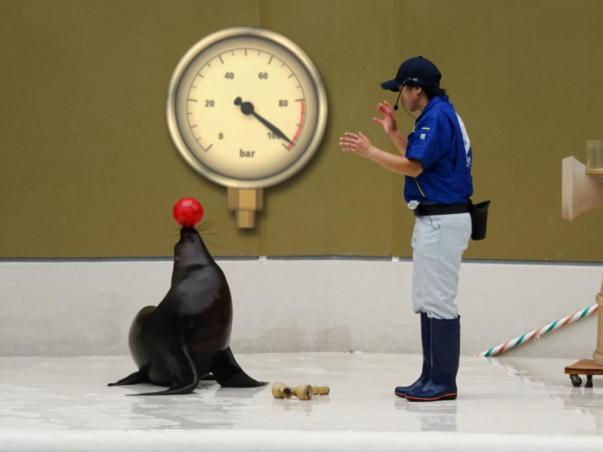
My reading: 97.5; bar
